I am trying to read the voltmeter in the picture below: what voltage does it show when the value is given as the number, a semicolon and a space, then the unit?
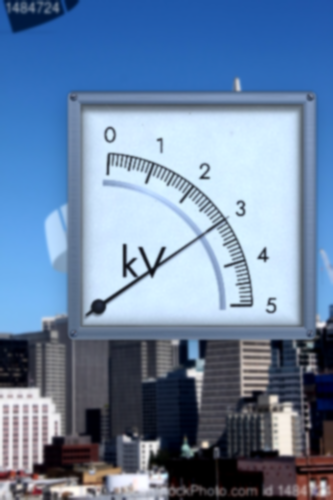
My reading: 3; kV
